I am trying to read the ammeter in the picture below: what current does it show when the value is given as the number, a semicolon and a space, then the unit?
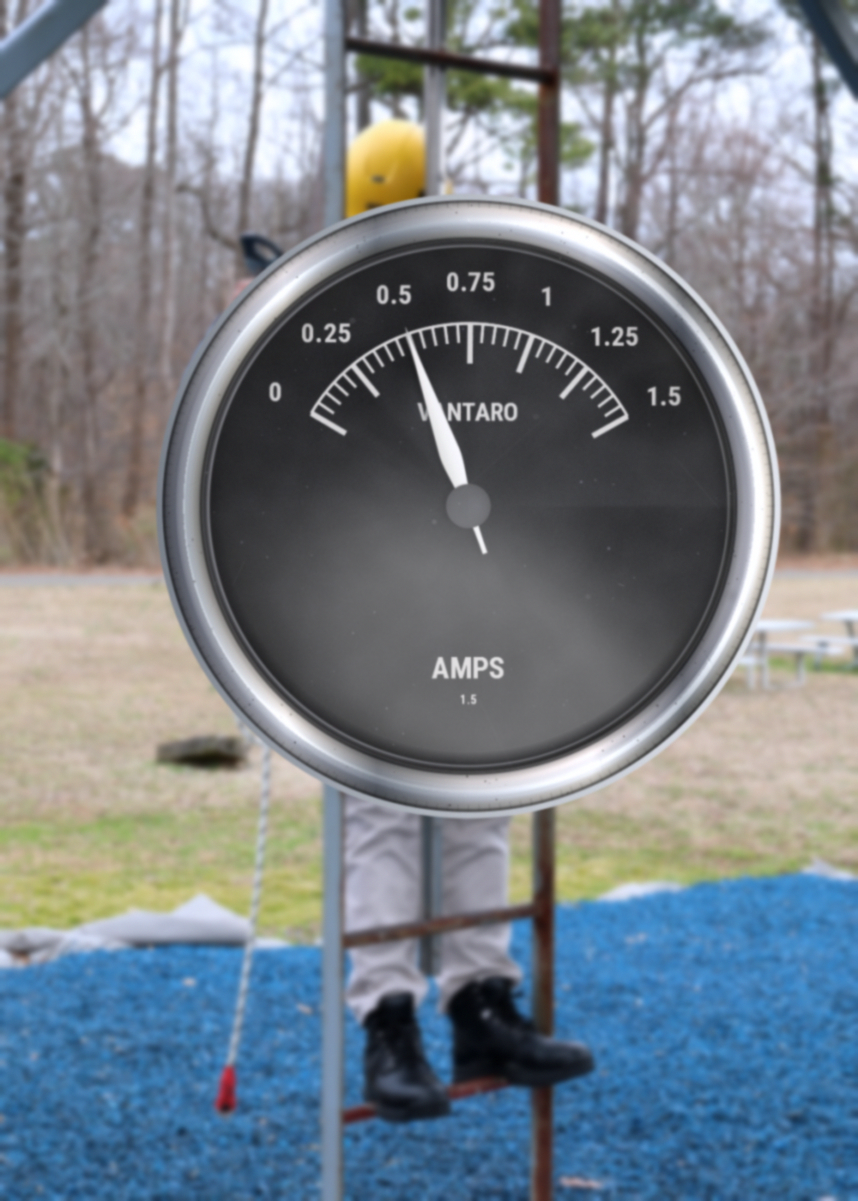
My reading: 0.5; A
